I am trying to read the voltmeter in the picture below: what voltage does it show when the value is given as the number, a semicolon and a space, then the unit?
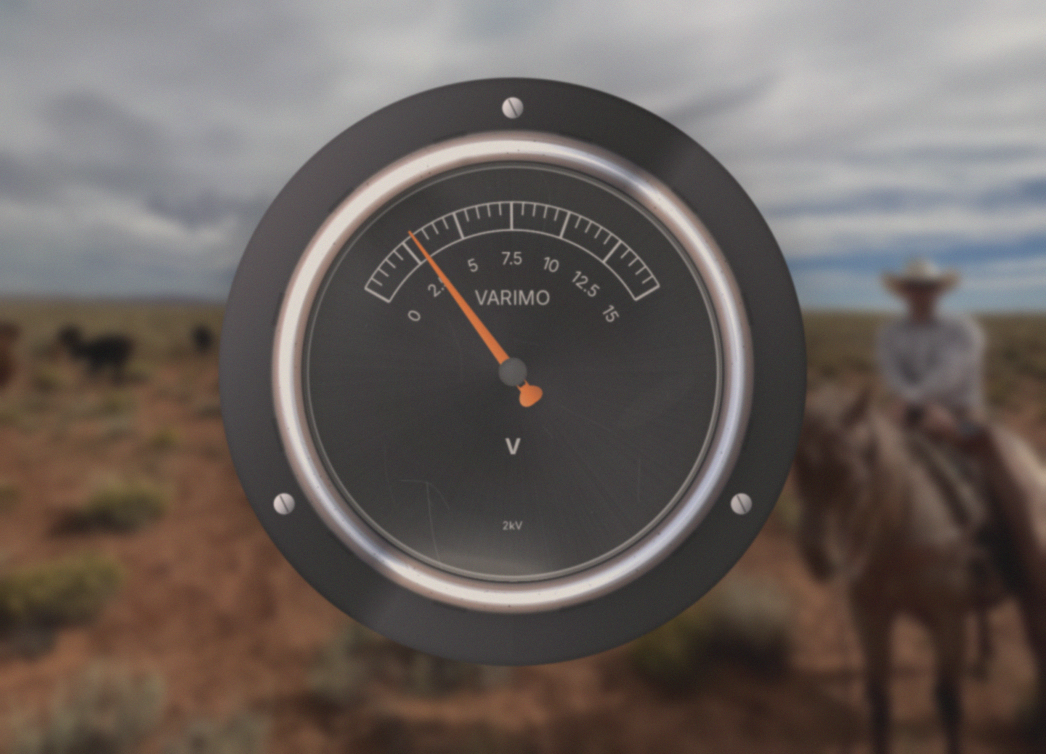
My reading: 3; V
